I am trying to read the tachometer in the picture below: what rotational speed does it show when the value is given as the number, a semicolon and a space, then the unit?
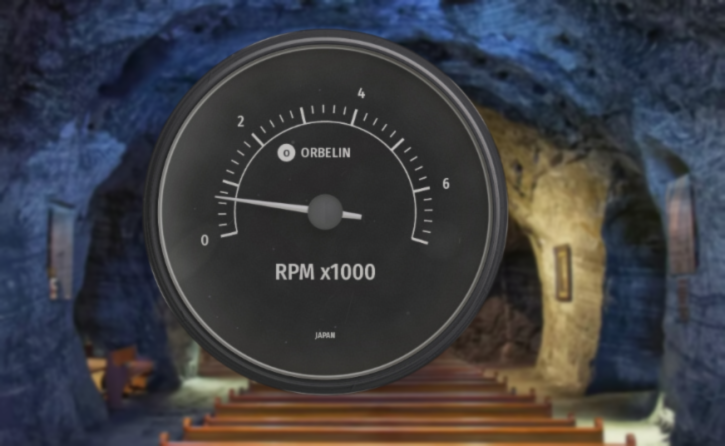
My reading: 700; rpm
